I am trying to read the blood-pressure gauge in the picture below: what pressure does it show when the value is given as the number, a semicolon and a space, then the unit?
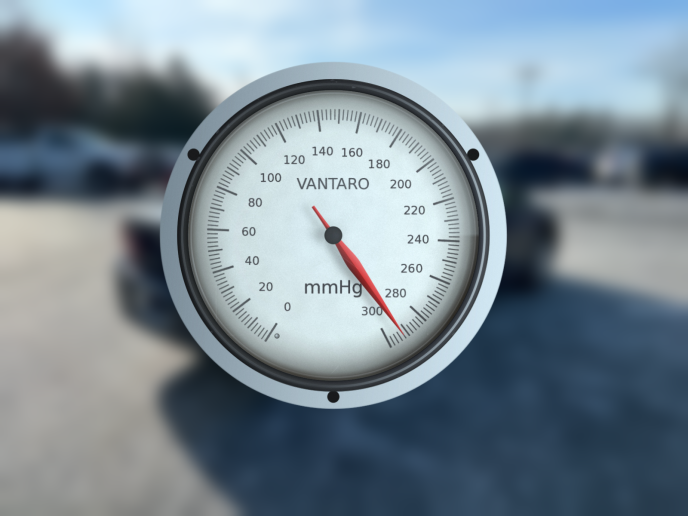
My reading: 292; mmHg
